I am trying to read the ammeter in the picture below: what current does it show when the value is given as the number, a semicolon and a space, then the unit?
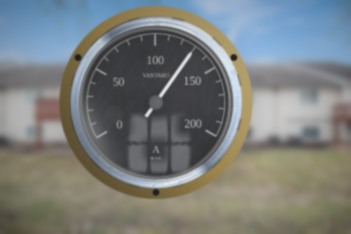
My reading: 130; A
